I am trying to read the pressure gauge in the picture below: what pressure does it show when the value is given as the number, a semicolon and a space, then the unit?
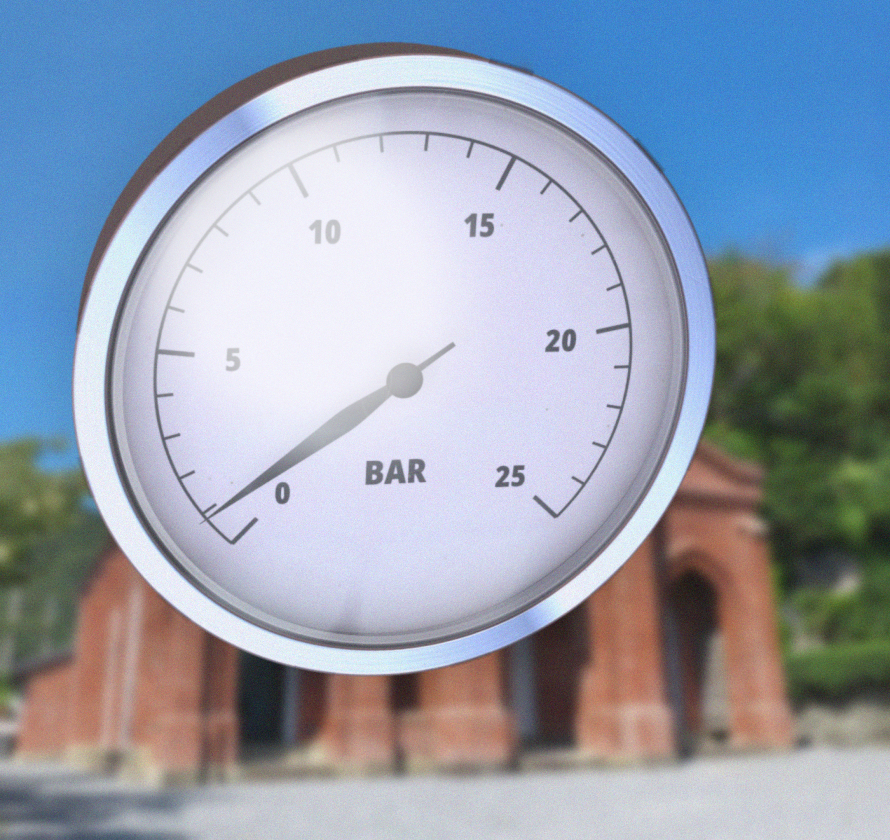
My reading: 1; bar
